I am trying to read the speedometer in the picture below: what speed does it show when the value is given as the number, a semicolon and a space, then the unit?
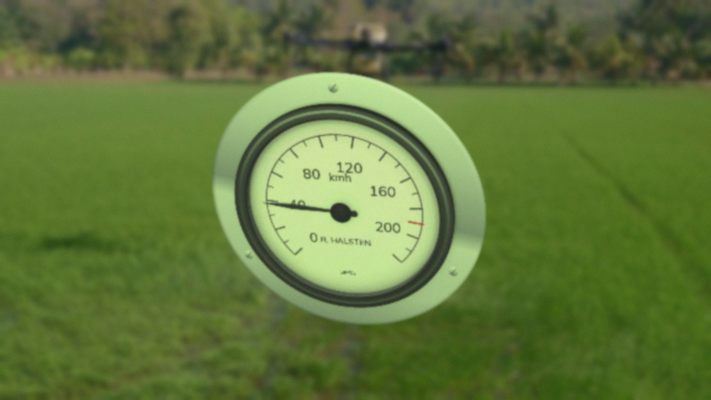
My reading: 40; km/h
